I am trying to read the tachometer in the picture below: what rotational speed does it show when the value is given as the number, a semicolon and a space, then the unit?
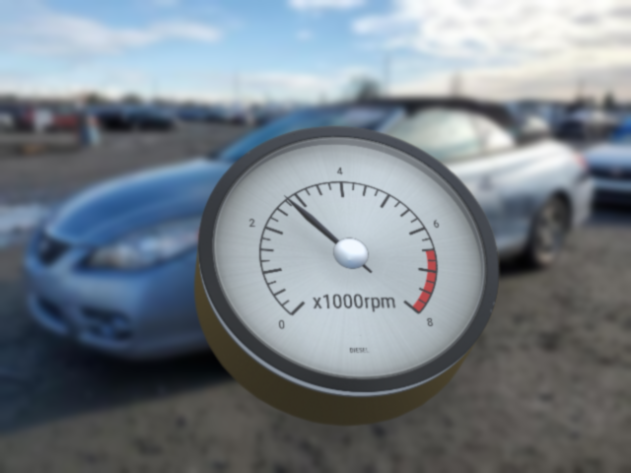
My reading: 2750; rpm
